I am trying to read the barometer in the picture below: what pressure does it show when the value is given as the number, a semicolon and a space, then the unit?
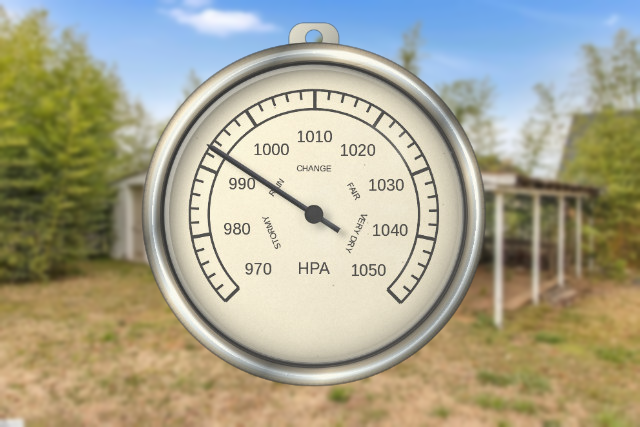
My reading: 993; hPa
